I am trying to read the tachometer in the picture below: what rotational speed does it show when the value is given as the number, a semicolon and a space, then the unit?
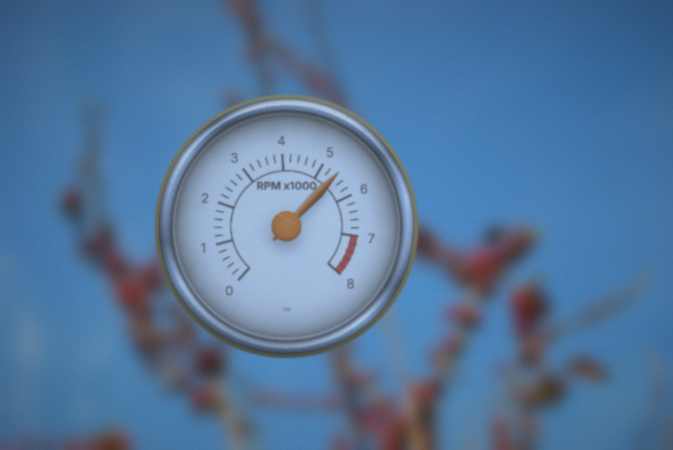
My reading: 5400; rpm
